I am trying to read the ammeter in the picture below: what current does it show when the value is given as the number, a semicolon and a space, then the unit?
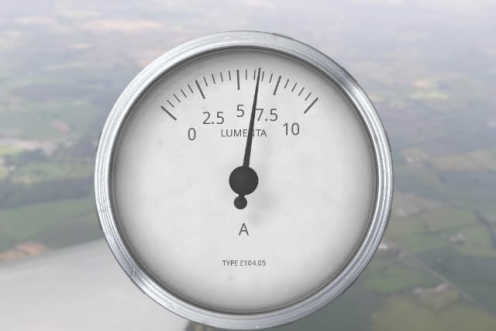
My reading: 6.25; A
